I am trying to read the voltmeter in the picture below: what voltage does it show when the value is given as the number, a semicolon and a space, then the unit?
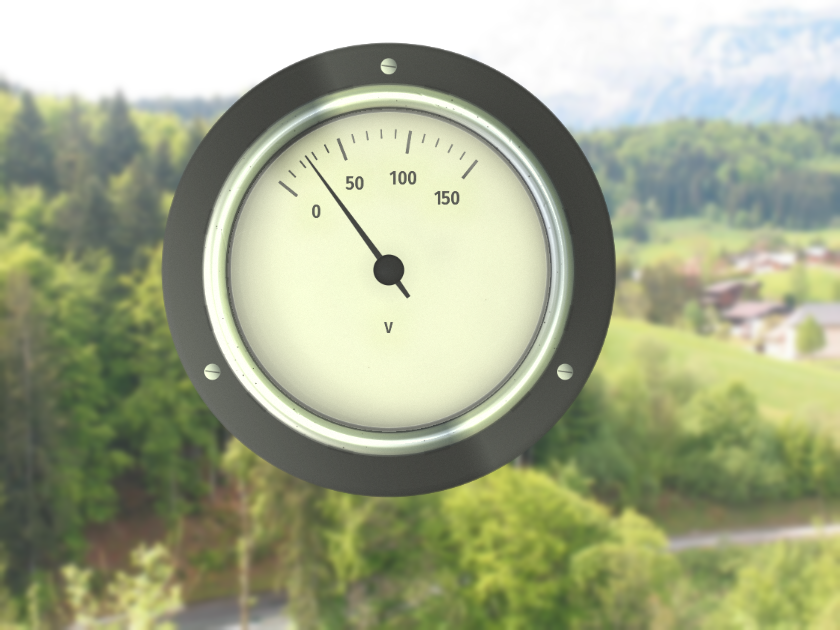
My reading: 25; V
